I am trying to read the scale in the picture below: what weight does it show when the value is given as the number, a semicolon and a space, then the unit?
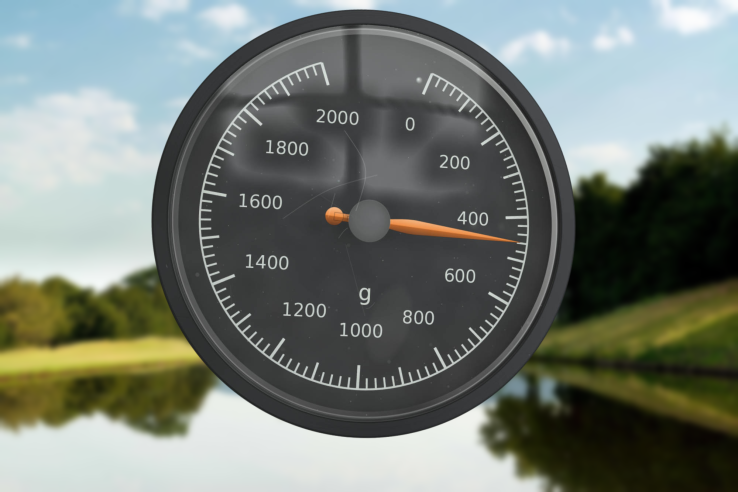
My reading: 460; g
